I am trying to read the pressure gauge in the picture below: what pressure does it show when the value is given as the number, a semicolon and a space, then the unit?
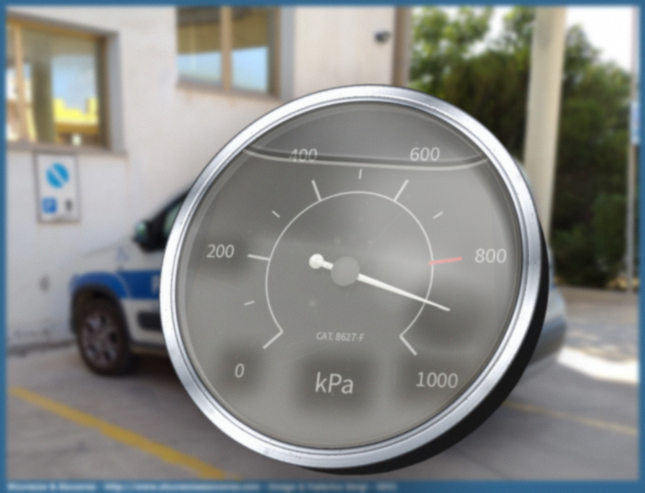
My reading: 900; kPa
